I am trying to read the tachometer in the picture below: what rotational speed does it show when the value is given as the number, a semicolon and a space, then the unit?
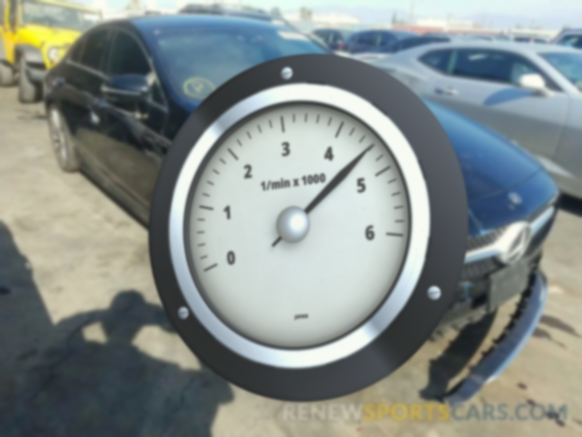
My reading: 4600; rpm
